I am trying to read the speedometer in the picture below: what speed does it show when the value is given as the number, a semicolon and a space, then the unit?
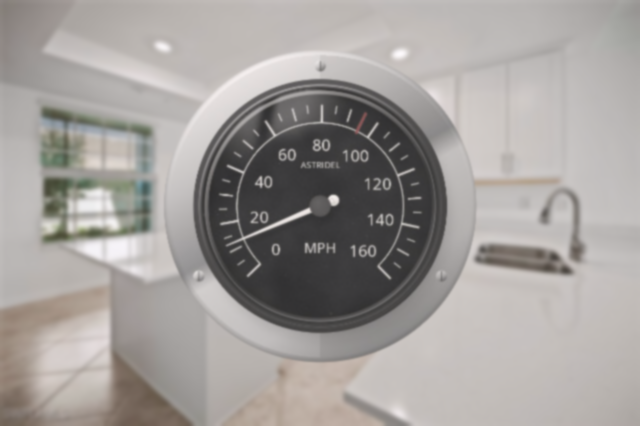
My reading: 12.5; mph
